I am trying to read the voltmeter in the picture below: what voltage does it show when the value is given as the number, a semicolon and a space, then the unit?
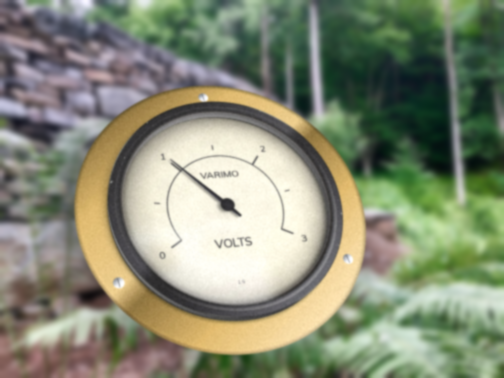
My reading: 1; V
